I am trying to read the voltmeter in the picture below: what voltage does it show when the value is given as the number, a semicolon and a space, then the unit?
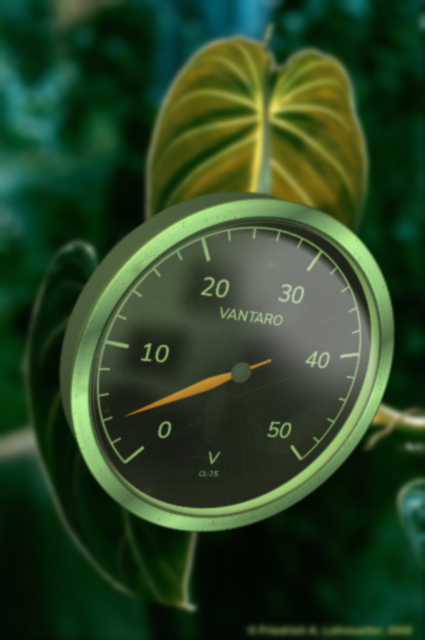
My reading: 4; V
